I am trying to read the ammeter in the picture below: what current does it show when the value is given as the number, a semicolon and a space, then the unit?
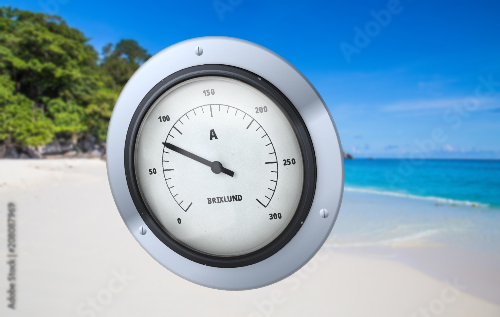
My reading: 80; A
